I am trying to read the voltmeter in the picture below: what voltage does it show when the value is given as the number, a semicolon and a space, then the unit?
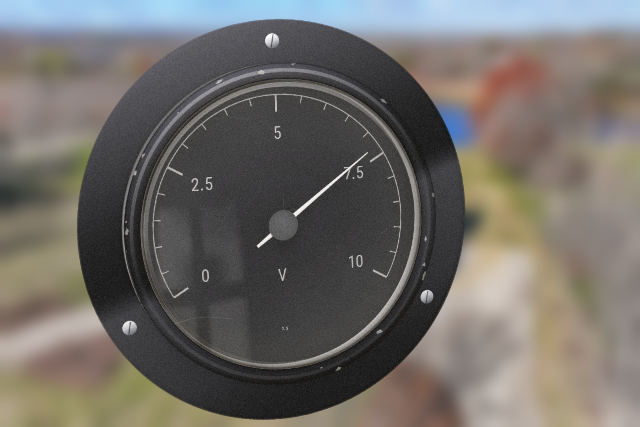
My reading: 7.25; V
